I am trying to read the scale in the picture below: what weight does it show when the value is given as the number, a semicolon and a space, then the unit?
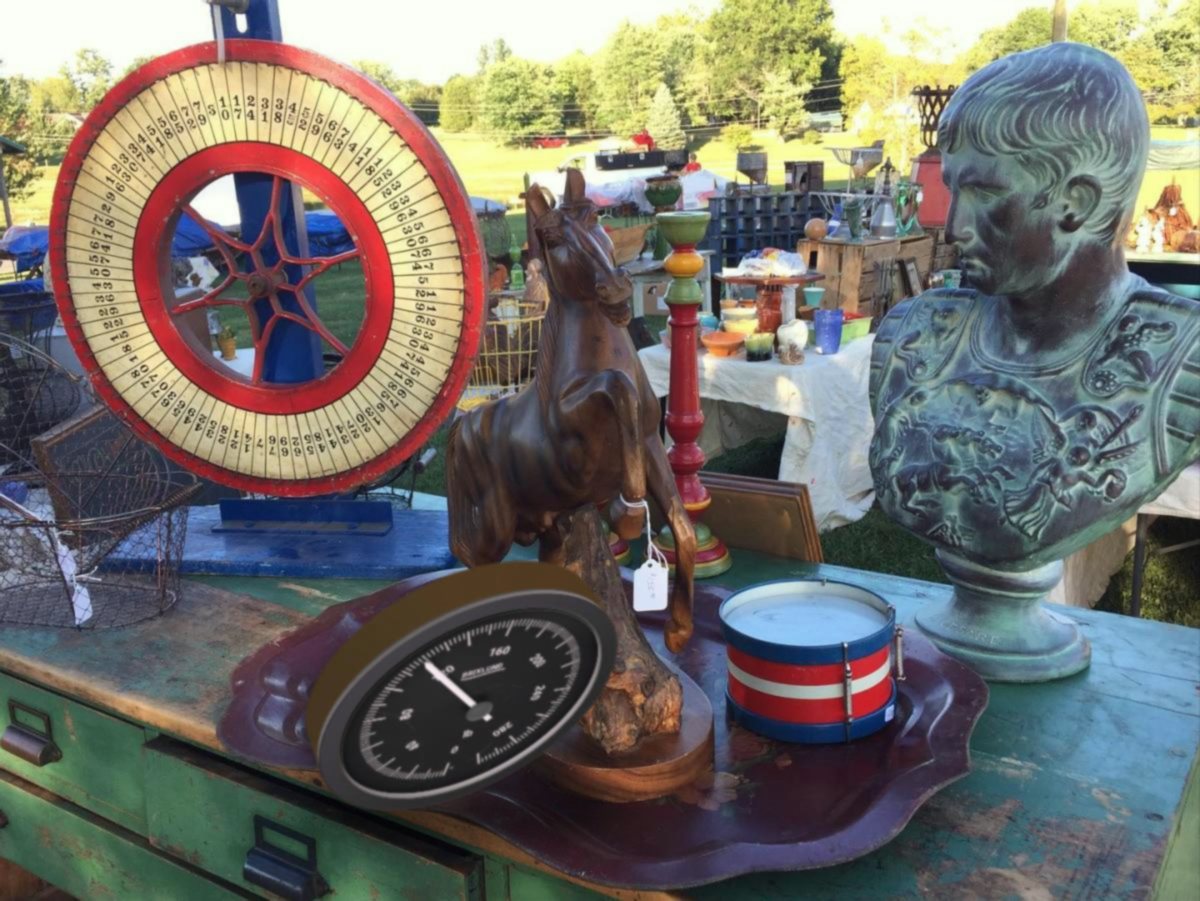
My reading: 120; lb
